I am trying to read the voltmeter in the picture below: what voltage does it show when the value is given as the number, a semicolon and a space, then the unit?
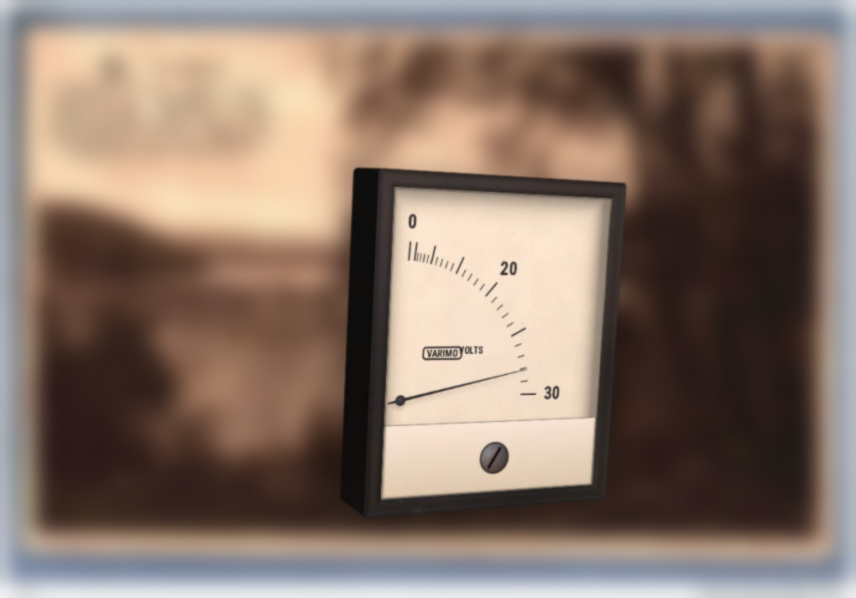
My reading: 28; V
